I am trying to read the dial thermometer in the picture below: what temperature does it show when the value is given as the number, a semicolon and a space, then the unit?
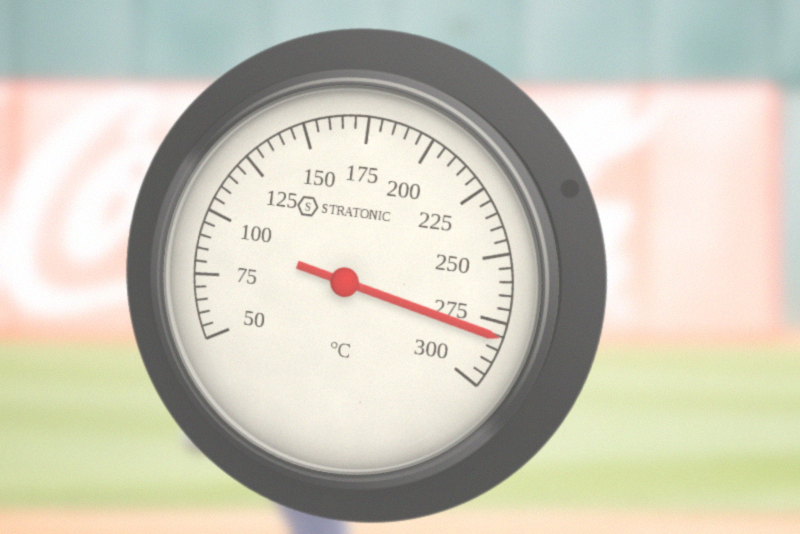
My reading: 280; °C
